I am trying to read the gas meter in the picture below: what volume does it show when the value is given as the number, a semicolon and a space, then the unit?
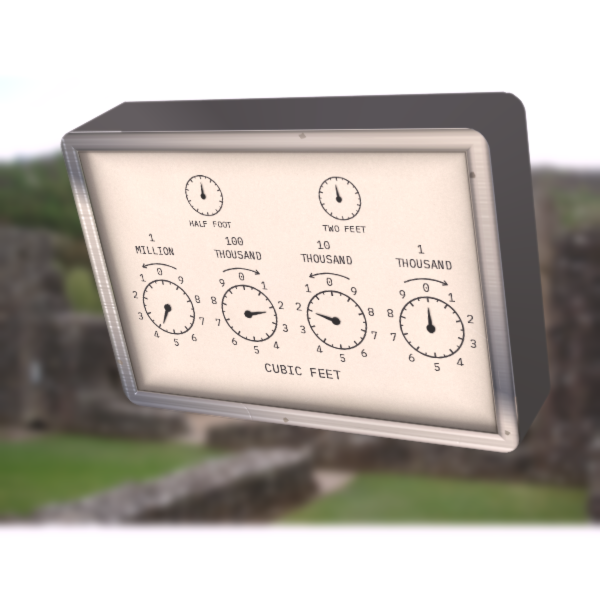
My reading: 422000; ft³
